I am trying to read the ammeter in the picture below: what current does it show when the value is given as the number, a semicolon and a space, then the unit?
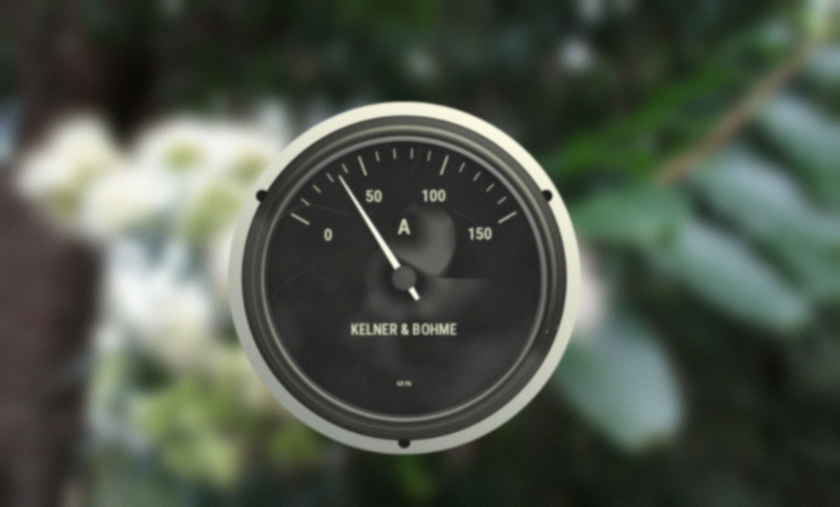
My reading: 35; A
